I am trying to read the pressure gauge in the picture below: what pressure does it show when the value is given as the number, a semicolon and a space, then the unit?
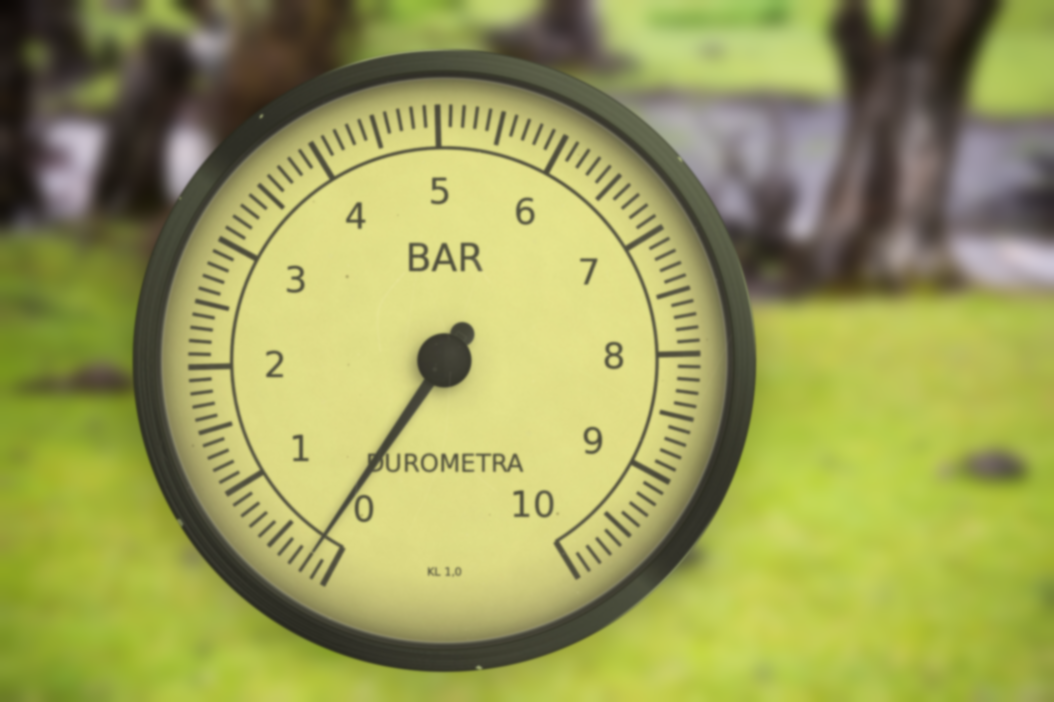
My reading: 0.2; bar
